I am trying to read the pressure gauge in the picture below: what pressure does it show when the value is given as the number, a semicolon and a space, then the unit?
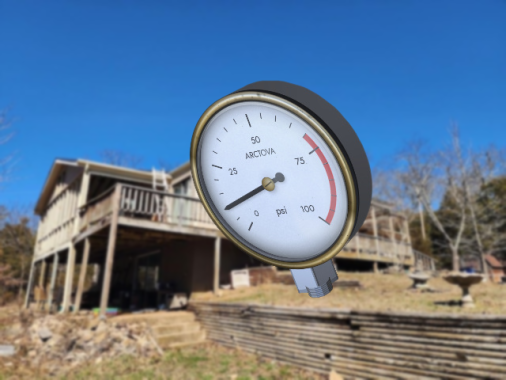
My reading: 10; psi
